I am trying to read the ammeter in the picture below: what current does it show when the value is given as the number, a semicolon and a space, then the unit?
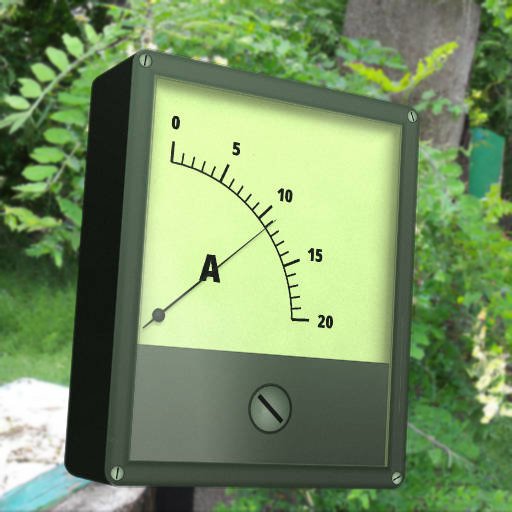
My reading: 11; A
